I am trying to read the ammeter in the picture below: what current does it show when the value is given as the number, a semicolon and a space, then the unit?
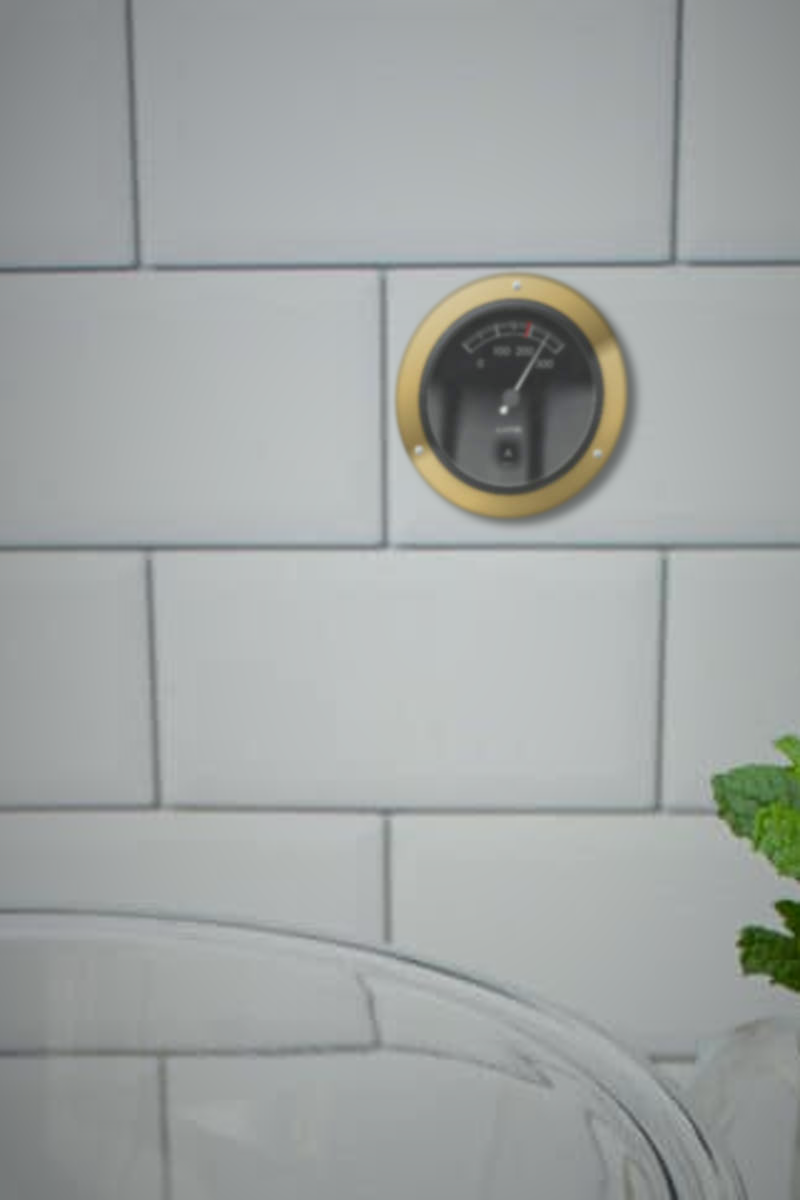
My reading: 250; A
